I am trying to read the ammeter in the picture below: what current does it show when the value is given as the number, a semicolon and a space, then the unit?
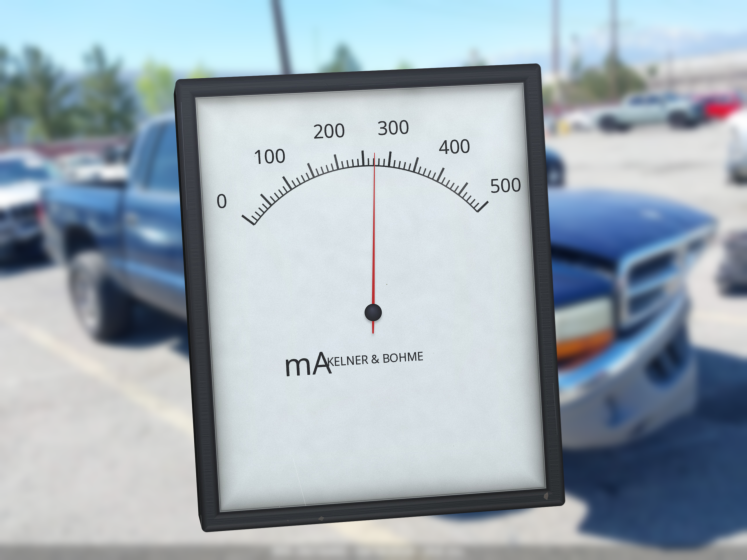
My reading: 270; mA
